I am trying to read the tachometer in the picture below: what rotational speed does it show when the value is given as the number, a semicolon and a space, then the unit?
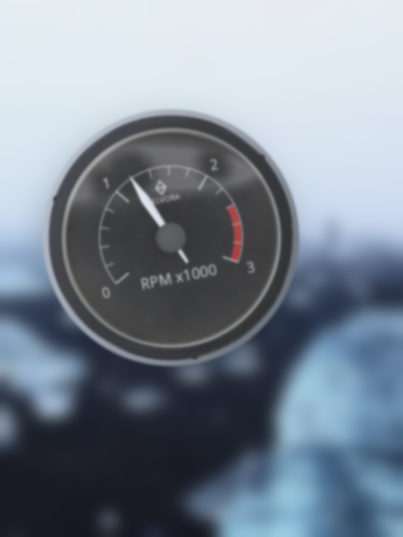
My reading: 1200; rpm
